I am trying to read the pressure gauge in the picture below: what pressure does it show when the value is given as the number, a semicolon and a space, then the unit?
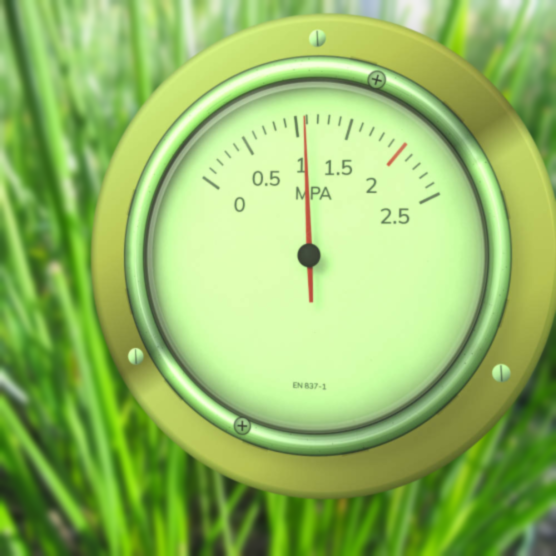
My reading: 1.1; MPa
